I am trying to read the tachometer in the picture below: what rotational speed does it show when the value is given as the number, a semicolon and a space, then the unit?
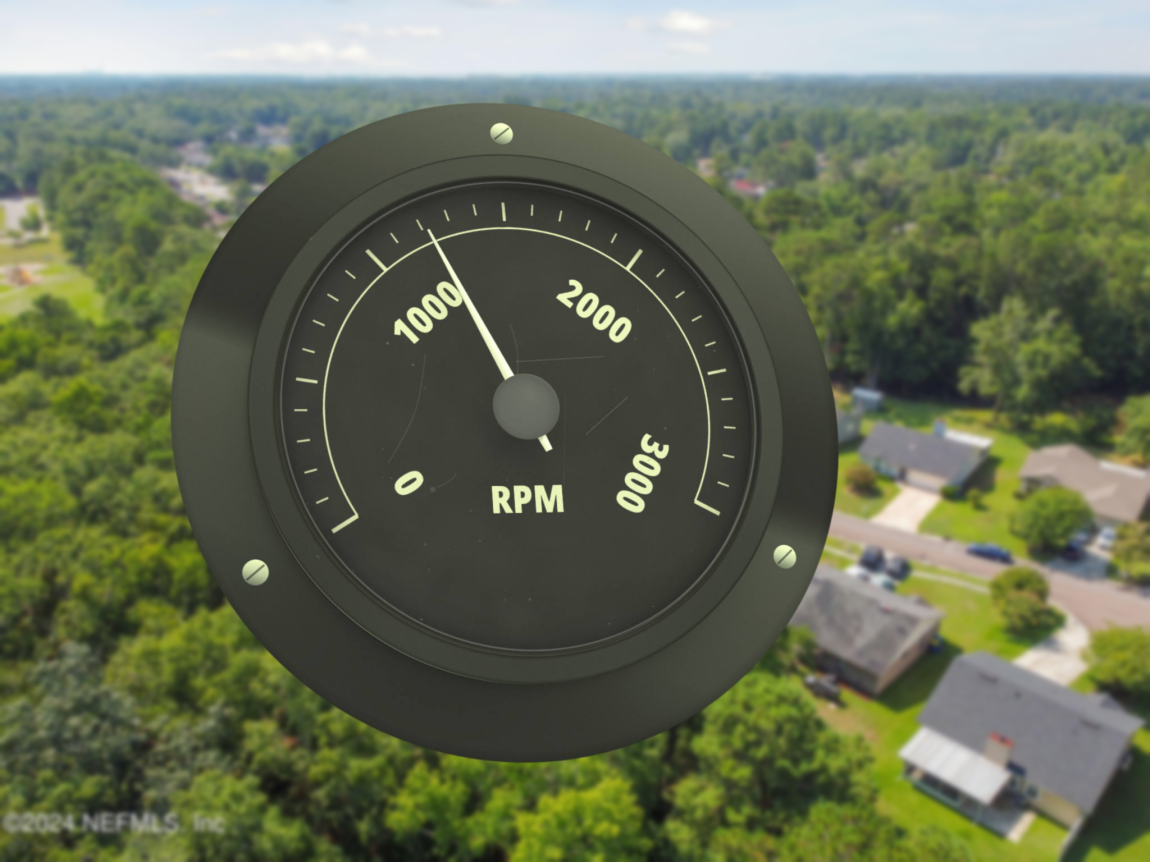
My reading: 1200; rpm
